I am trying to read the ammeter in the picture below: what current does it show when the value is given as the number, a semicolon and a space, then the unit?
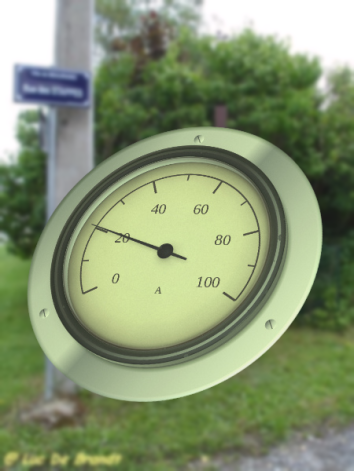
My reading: 20; A
